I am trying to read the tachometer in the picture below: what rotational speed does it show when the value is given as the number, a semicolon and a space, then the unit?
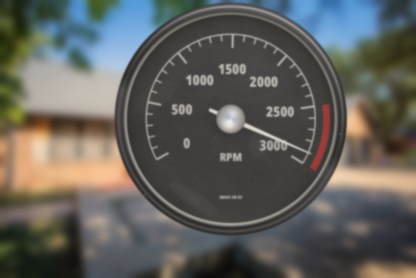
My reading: 2900; rpm
